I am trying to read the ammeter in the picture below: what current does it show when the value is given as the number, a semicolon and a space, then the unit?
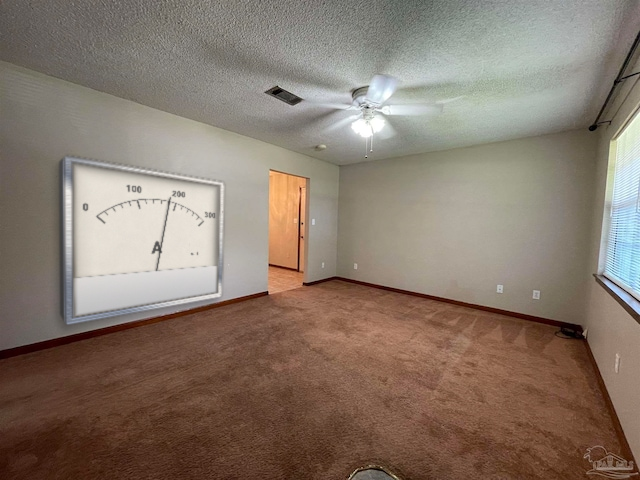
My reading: 180; A
